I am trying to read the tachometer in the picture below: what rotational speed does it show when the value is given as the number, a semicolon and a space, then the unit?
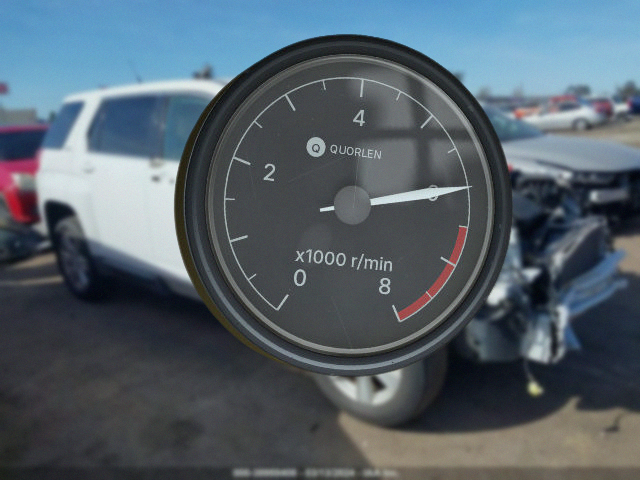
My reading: 6000; rpm
